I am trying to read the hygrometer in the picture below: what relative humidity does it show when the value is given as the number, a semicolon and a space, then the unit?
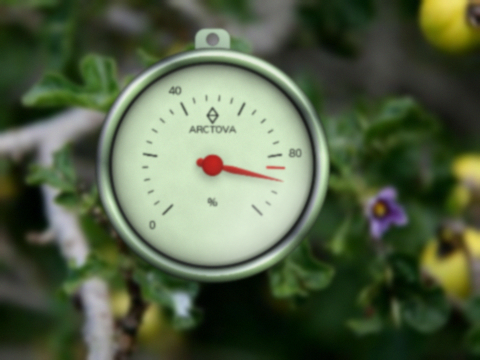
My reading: 88; %
